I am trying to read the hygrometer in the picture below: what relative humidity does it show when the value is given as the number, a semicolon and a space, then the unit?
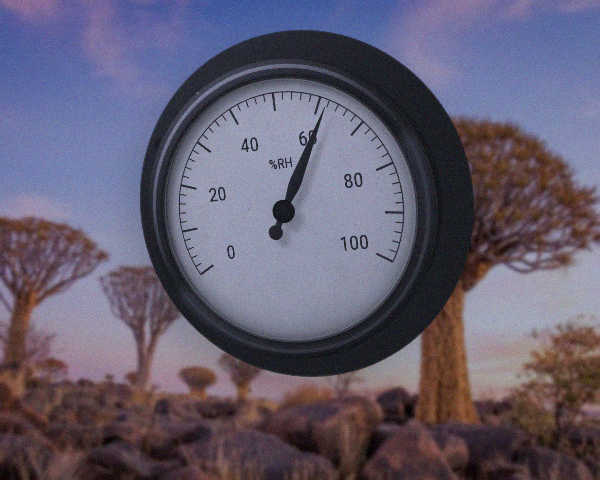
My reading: 62; %
